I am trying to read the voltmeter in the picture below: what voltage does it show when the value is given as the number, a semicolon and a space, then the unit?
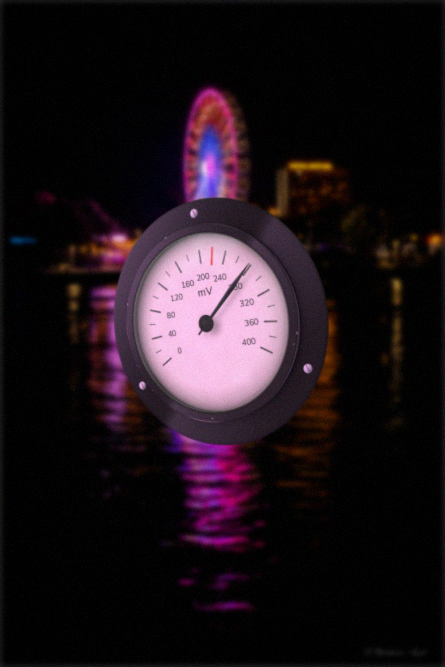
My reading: 280; mV
